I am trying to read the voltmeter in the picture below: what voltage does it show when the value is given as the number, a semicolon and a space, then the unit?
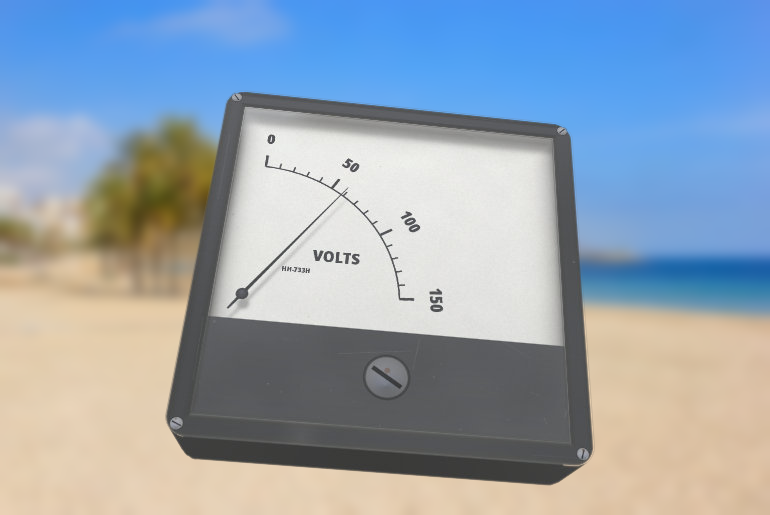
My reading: 60; V
